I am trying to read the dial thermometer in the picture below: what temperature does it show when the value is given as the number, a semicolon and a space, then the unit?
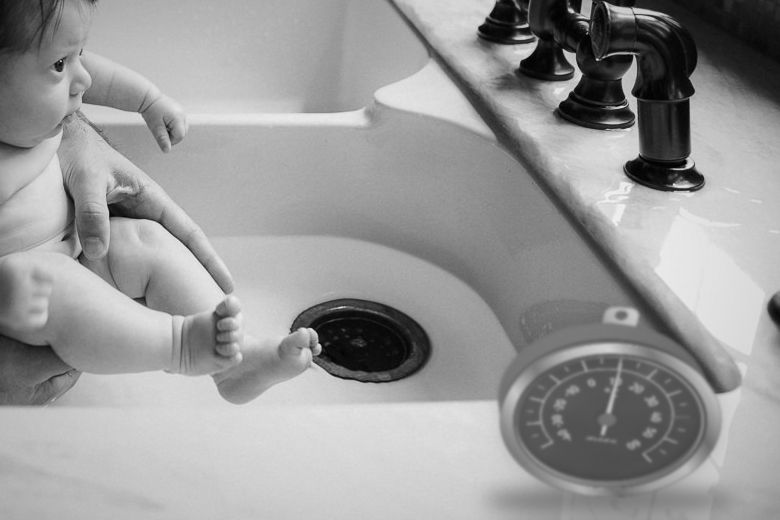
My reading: 10; °C
